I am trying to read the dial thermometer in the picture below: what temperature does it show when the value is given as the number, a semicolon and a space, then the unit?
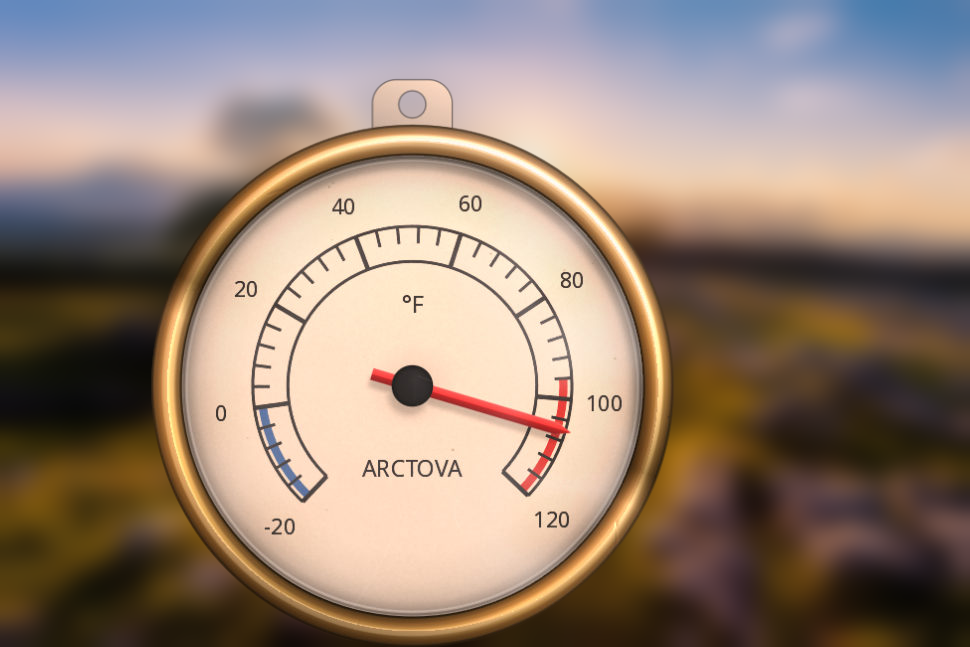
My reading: 106; °F
